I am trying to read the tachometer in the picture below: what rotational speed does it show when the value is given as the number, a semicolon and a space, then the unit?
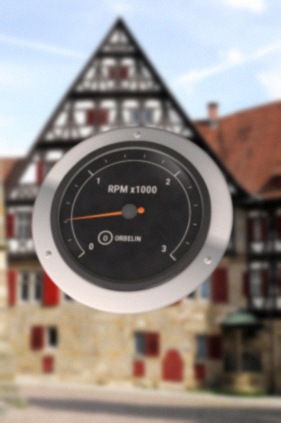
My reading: 400; rpm
